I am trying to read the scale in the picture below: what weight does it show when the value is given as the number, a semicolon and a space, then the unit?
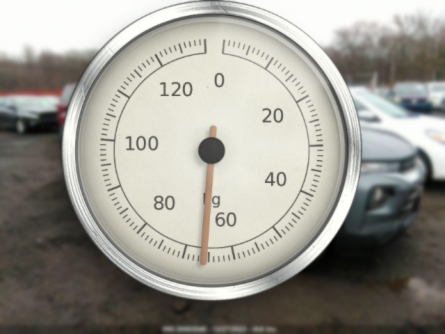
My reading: 66; kg
